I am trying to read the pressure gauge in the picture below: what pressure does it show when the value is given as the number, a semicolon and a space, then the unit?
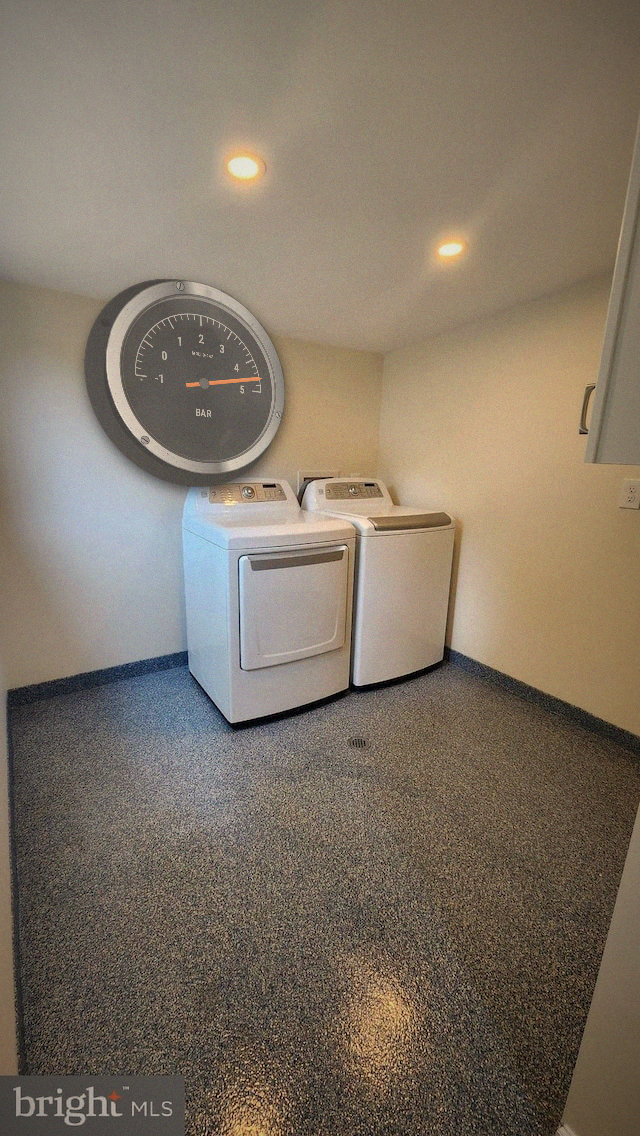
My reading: 4.6; bar
